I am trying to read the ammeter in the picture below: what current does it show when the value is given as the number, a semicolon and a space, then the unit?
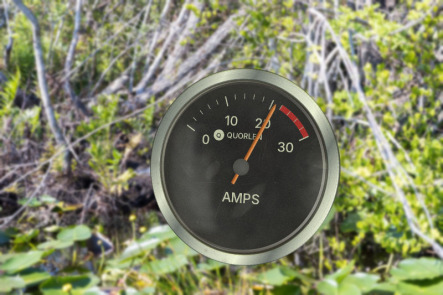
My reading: 21; A
